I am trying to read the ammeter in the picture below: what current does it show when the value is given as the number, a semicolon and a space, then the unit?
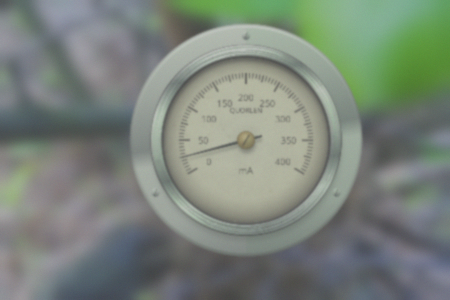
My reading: 25; mA
